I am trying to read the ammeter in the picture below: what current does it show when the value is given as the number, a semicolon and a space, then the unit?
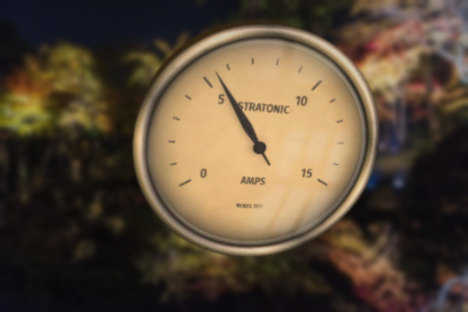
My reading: 5.5; A
